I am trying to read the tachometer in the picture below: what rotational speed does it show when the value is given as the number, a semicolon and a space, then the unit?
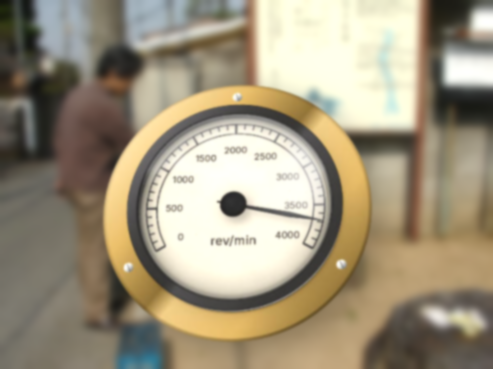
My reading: 3700; rpm
